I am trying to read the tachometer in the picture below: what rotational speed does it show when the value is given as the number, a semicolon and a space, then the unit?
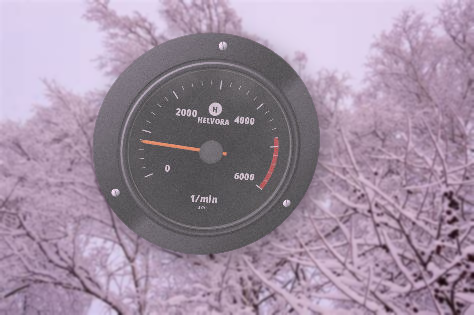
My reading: 800; rpm
